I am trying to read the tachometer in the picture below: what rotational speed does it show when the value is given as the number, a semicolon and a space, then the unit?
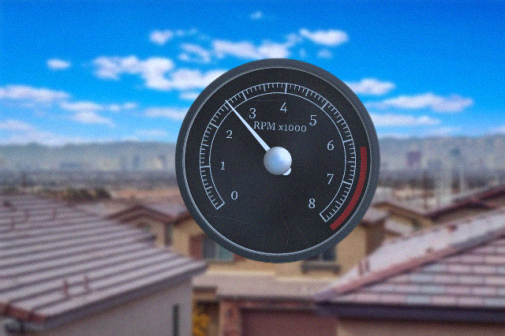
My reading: 2600; rpm
